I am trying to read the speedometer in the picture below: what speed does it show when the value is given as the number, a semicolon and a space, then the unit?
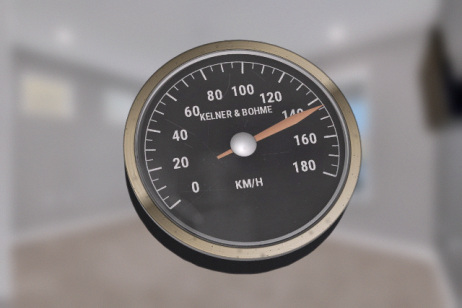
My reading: 145; km/h
